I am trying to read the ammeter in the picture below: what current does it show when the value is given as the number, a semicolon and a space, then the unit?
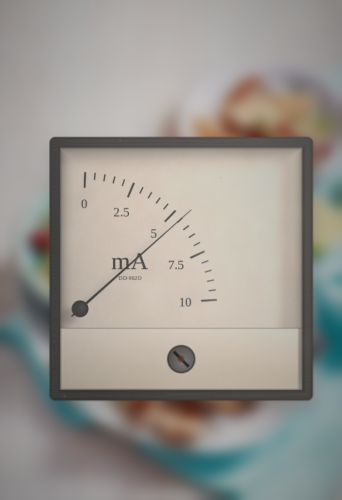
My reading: 5.5; mA
